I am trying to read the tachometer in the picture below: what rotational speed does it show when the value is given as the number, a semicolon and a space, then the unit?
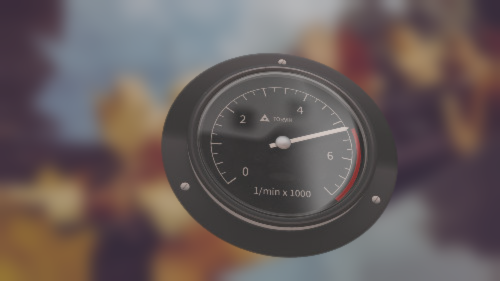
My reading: 5250; rpm
